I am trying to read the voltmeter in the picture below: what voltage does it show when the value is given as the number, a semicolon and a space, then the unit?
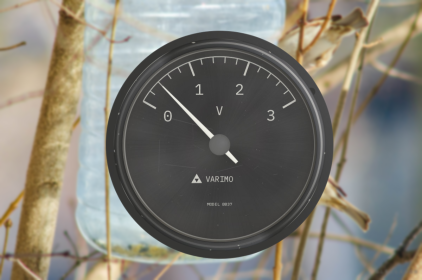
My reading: 0.4; V
